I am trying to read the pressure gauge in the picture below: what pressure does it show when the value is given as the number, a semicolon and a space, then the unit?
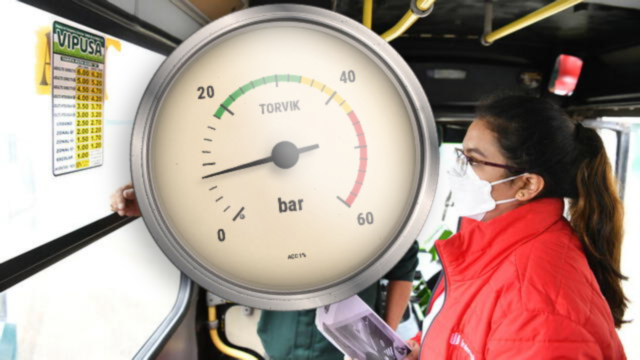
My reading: 8; bar
